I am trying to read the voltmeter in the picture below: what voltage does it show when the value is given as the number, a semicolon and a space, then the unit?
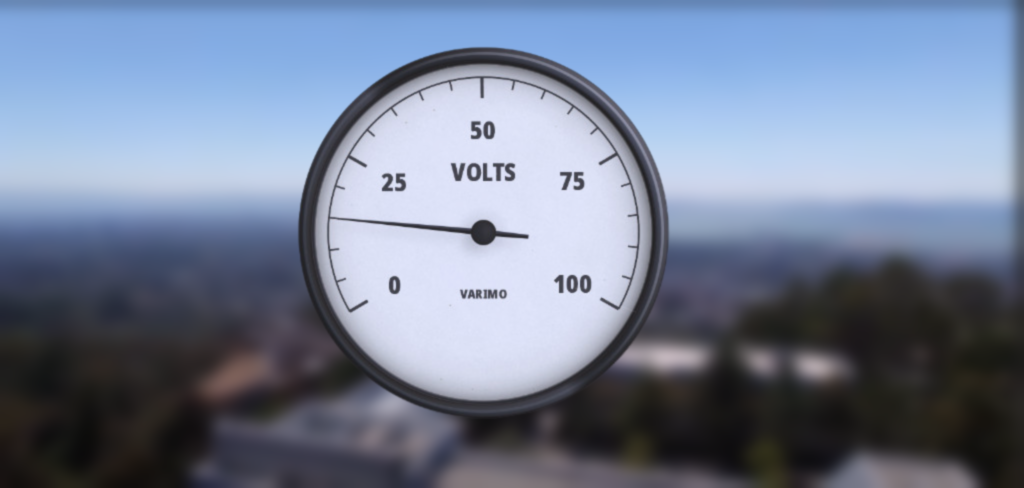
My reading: 15; V
